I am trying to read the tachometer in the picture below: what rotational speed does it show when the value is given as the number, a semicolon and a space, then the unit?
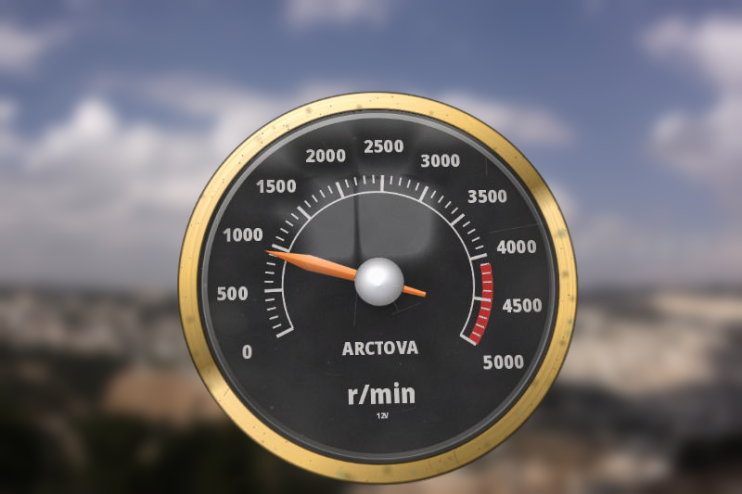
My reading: 900; rpm
